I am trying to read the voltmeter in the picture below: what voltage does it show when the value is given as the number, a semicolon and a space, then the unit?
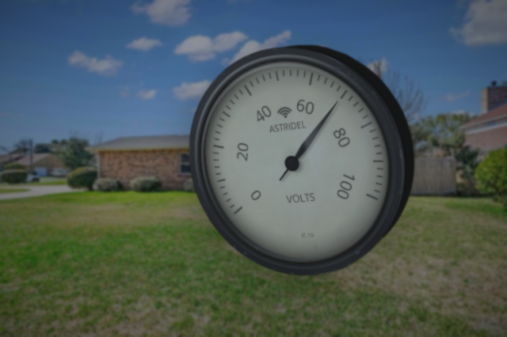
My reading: 70; V
